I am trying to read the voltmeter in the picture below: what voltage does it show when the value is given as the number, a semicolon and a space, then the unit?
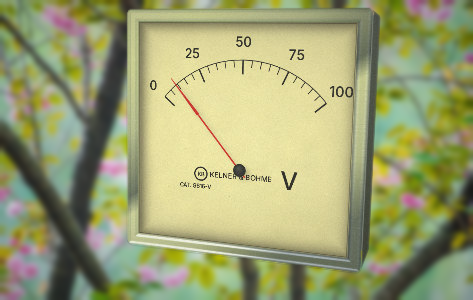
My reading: 10; V
